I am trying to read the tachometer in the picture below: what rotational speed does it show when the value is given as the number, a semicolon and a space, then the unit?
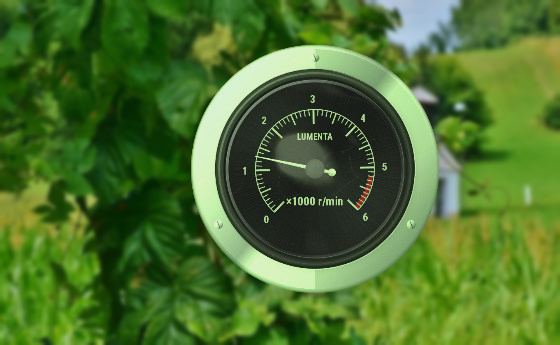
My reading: 1300; rpm
